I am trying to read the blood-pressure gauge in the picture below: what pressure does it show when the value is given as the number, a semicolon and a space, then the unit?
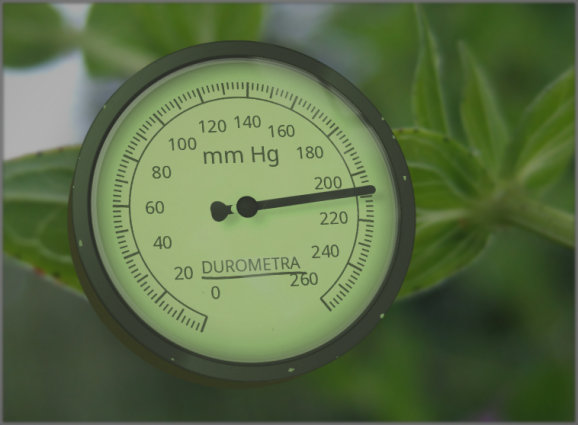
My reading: 208; mmHg
